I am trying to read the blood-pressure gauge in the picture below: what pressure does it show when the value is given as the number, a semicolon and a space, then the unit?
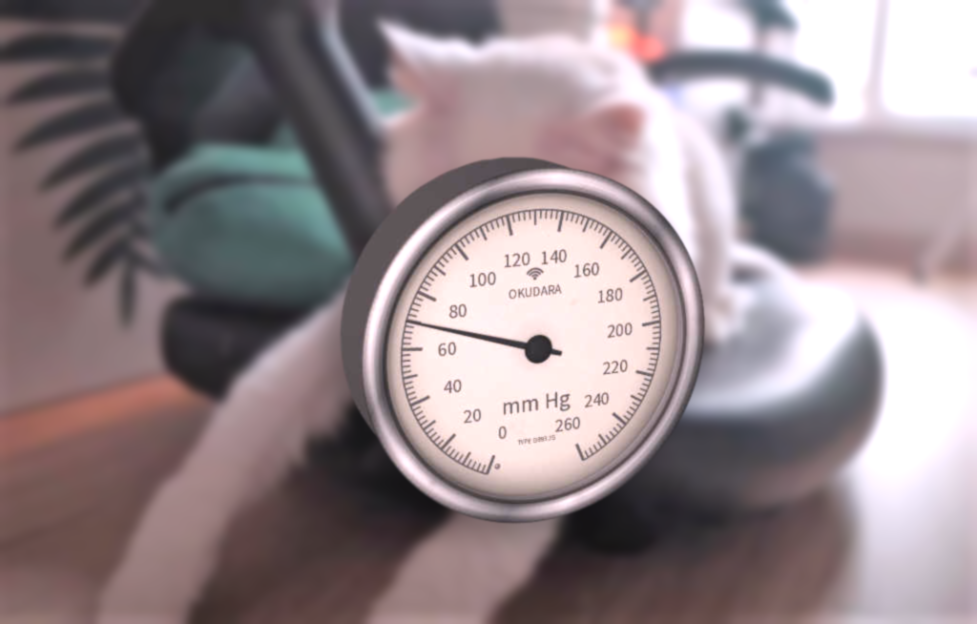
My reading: 70; mmHg
